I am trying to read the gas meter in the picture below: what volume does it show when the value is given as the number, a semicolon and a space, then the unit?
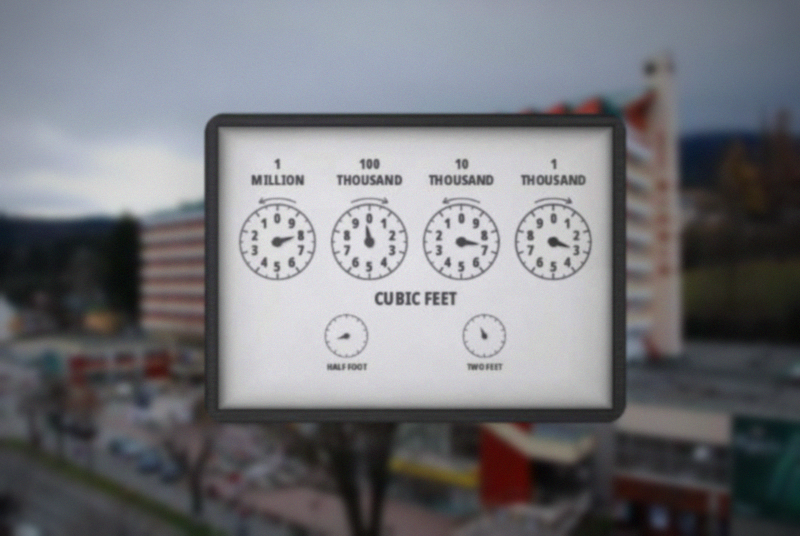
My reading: 797300; ft³
